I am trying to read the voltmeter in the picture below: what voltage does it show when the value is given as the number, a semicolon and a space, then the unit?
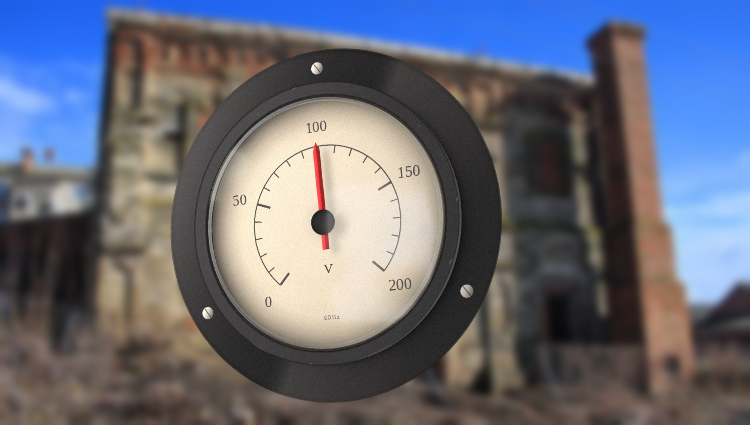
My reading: 100; V
